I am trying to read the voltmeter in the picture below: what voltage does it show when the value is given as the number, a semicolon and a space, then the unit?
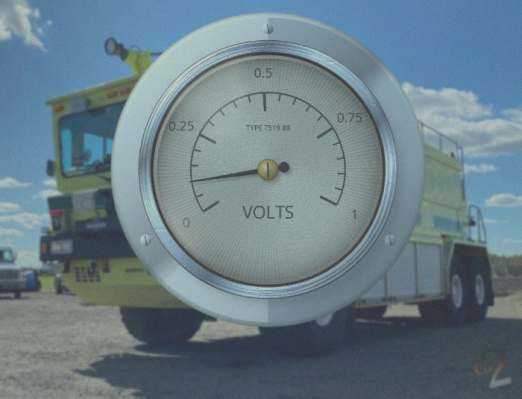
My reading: 0.1; V
